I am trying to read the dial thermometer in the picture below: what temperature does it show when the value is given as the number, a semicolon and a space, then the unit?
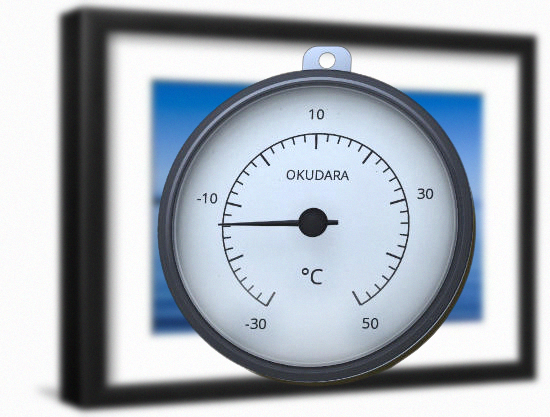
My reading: -14; °C
